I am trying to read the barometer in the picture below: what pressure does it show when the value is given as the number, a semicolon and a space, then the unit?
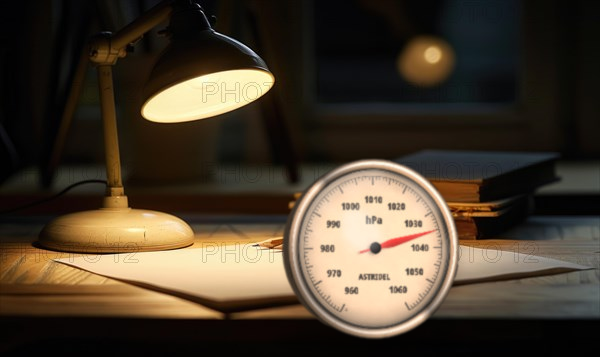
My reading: 1035; hPa
